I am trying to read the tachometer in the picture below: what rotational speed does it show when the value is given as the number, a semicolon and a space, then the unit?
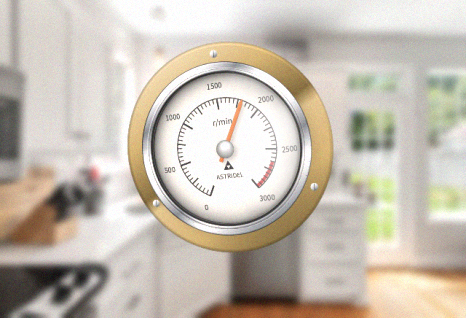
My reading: 1800; rpm
